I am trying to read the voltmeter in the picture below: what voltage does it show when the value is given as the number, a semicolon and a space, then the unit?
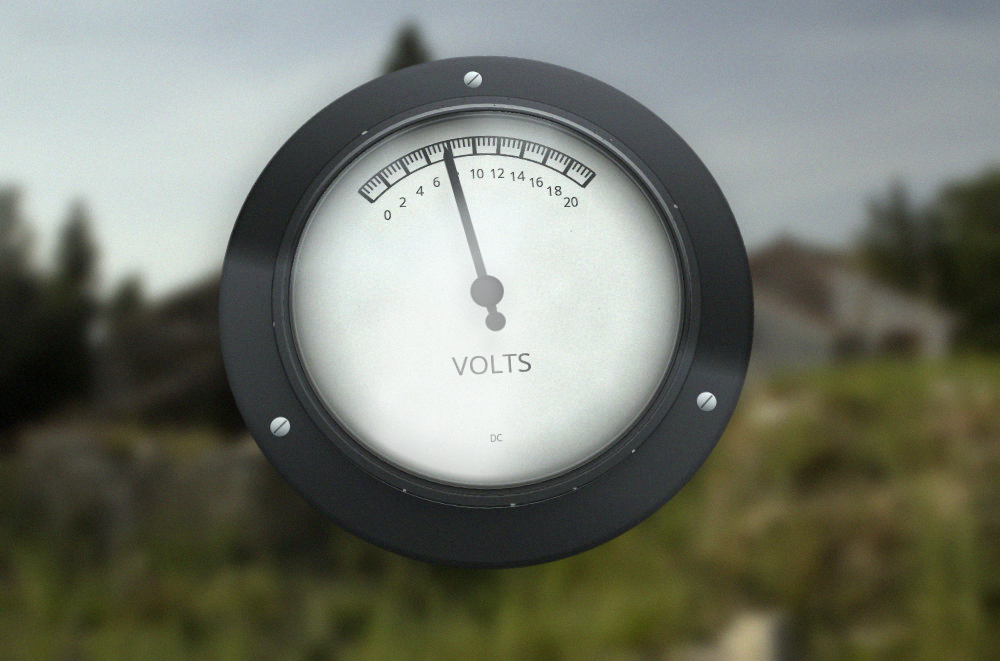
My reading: 7.6; V
